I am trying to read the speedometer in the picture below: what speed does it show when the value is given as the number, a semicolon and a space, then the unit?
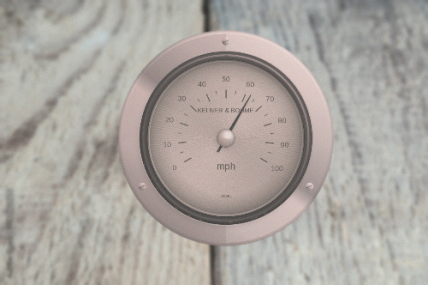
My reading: 62.5; mph
